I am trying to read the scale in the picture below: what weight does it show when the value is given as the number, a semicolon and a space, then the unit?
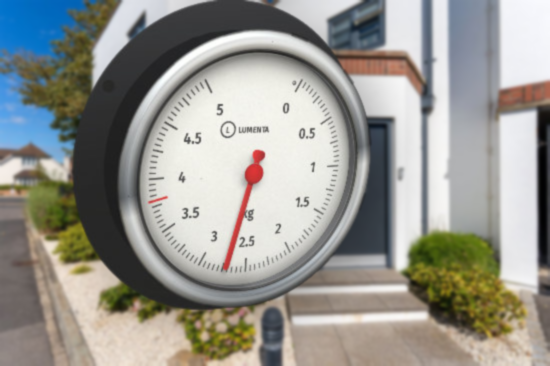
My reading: 2.75; kg
